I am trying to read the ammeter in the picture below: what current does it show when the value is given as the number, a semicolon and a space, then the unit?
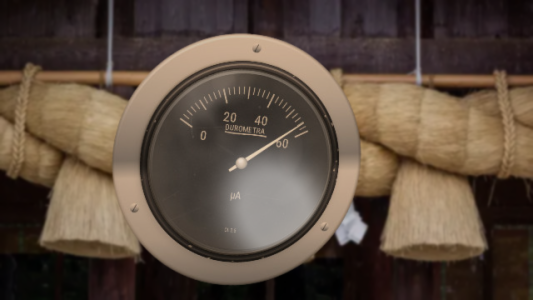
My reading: 56; µA
